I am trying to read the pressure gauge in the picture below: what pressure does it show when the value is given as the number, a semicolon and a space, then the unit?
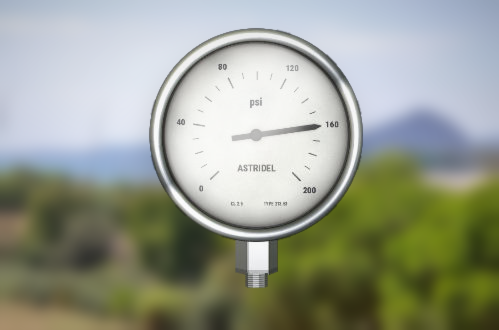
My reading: 160; psi
